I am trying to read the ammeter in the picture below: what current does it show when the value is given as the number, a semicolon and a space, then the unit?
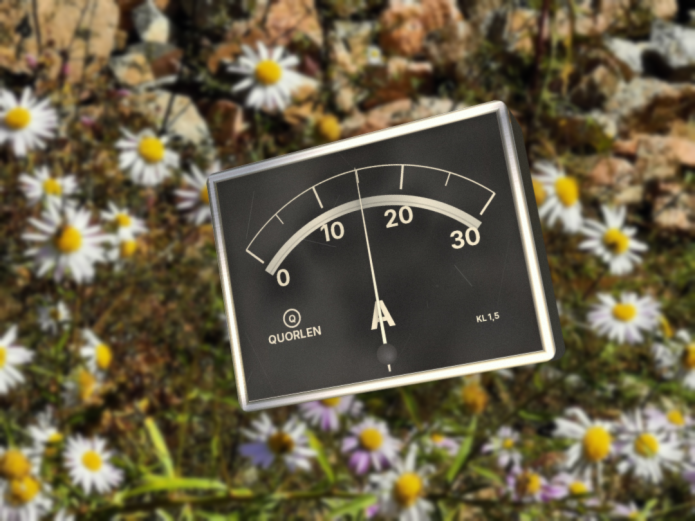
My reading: 15; A
